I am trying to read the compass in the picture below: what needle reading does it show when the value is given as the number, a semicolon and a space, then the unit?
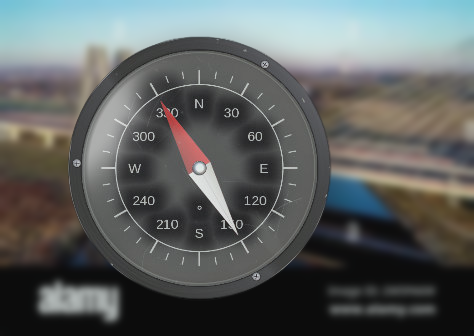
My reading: 330; °
